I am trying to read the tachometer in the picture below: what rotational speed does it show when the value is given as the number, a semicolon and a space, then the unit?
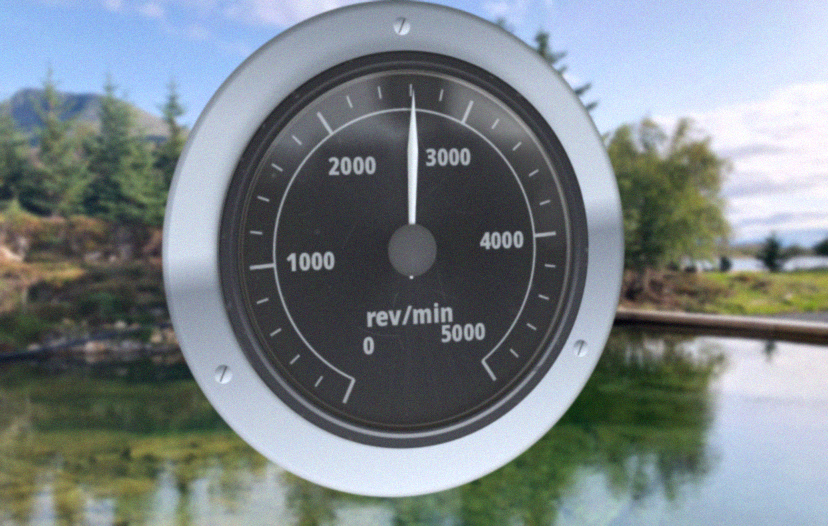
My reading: 2600; rpm
